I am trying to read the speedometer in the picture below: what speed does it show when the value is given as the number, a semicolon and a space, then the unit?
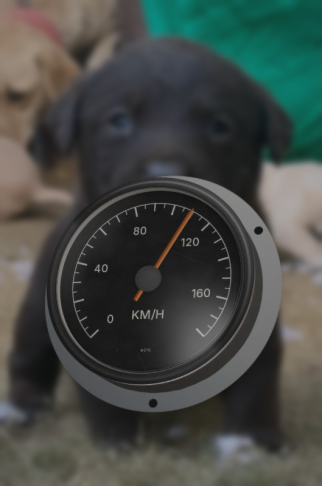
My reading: 110; km/h
